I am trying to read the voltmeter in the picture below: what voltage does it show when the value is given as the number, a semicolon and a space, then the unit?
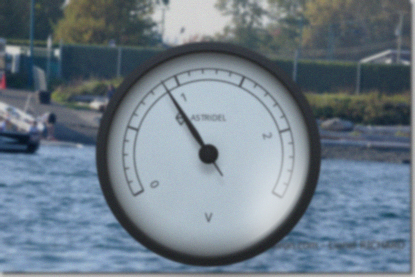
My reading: 0.9; V
